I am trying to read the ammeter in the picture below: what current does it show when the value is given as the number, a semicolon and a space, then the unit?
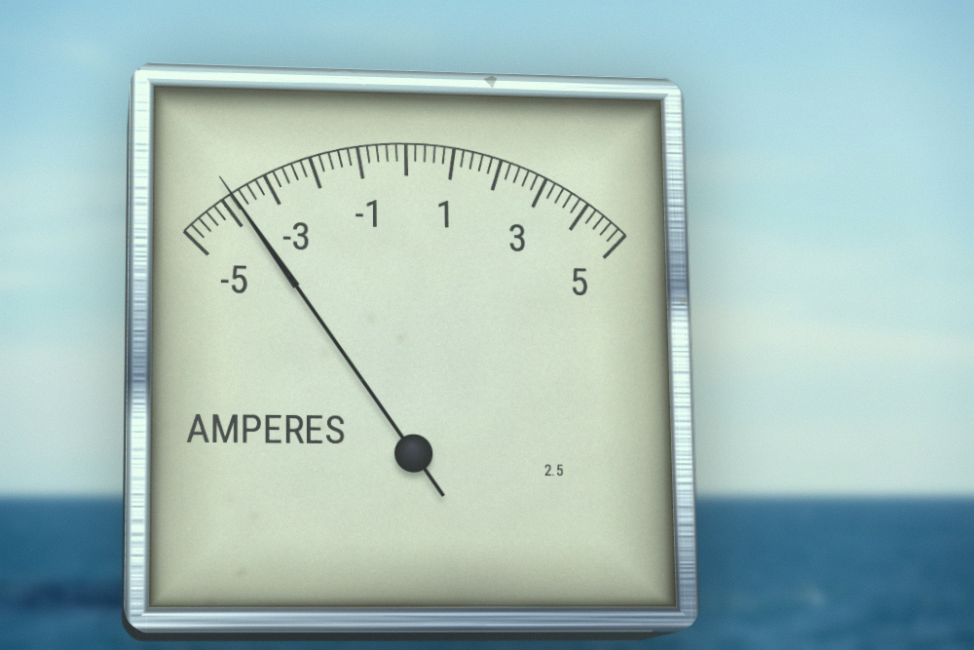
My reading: -3.8; A
